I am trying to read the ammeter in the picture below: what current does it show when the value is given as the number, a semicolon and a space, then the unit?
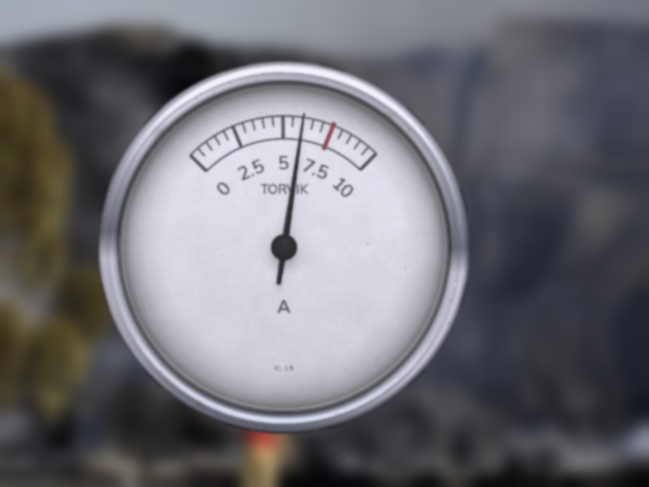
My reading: 6; A
